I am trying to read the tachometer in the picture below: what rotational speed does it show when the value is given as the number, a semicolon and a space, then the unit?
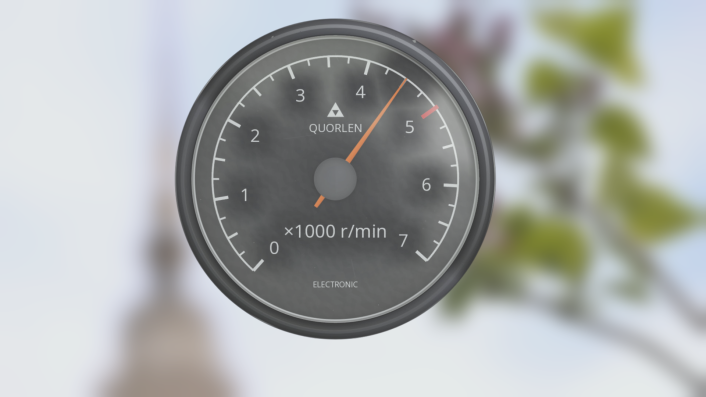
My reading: 4500; rpm
